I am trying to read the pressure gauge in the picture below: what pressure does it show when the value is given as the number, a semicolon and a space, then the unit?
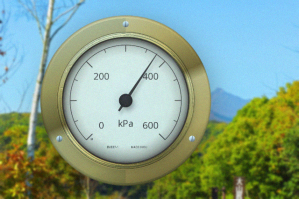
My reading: 375; kPa
